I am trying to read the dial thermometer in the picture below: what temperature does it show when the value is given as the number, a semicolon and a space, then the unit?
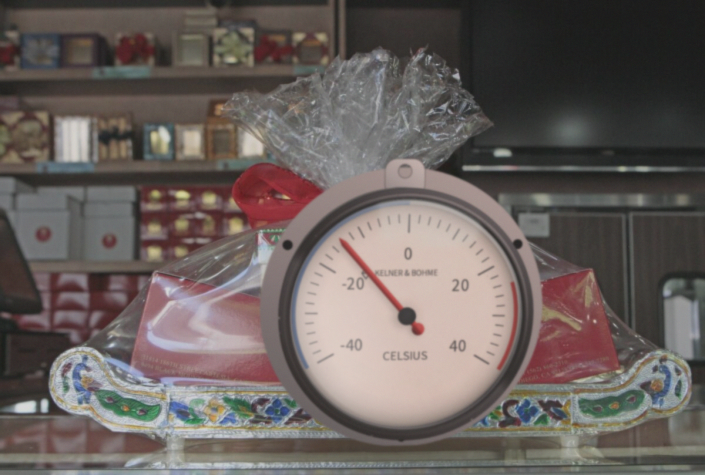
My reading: -14; °C
